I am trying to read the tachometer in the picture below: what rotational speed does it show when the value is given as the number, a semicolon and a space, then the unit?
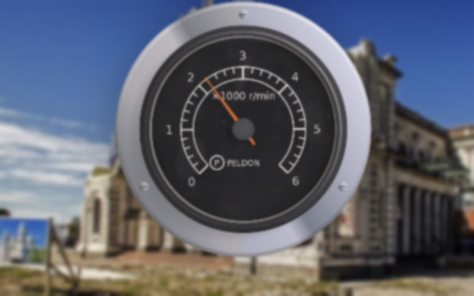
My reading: 2200; rpm
